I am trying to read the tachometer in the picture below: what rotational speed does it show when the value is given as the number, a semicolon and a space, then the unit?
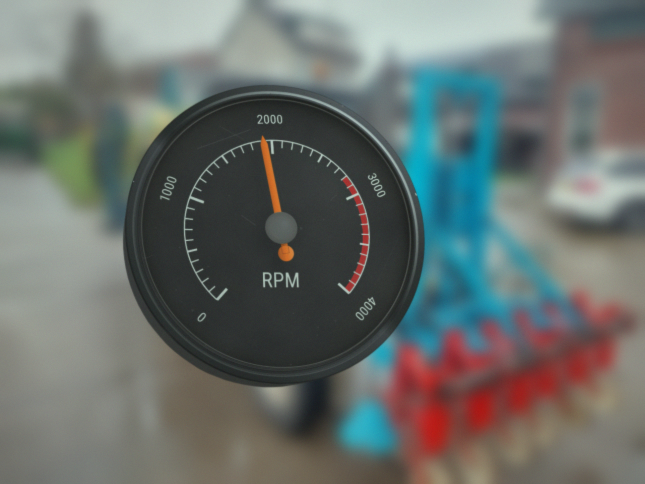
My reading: 1900; rpm
